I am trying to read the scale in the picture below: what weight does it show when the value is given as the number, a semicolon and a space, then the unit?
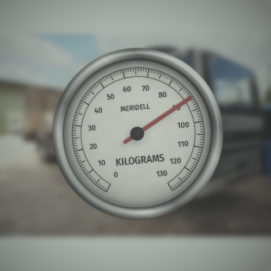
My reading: 90; kg
